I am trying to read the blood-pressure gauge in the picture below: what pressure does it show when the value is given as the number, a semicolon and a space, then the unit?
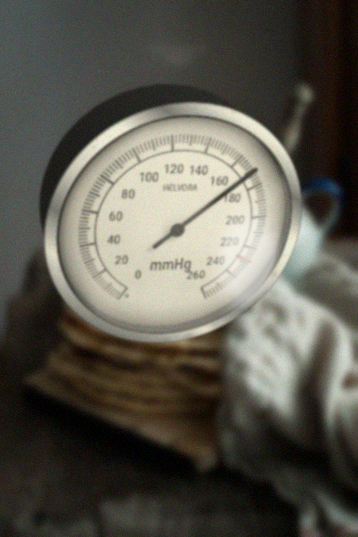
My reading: 170; mmHg
